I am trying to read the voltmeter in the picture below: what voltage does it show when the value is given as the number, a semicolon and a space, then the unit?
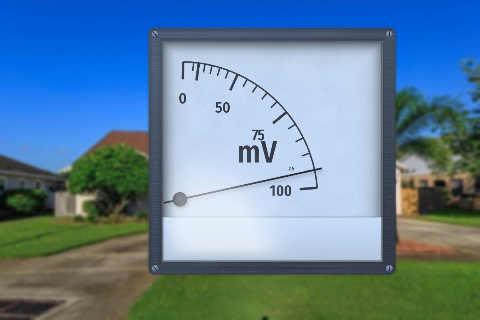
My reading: 95; mV
